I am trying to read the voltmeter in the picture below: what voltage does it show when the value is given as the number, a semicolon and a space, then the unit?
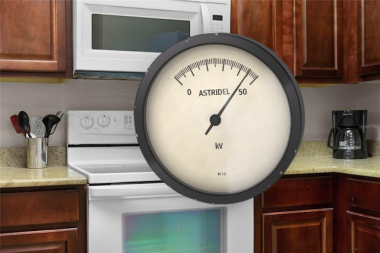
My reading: 45; kV
